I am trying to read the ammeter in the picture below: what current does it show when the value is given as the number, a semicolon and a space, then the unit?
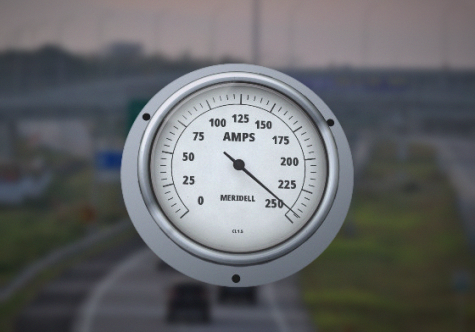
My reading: 245; A
